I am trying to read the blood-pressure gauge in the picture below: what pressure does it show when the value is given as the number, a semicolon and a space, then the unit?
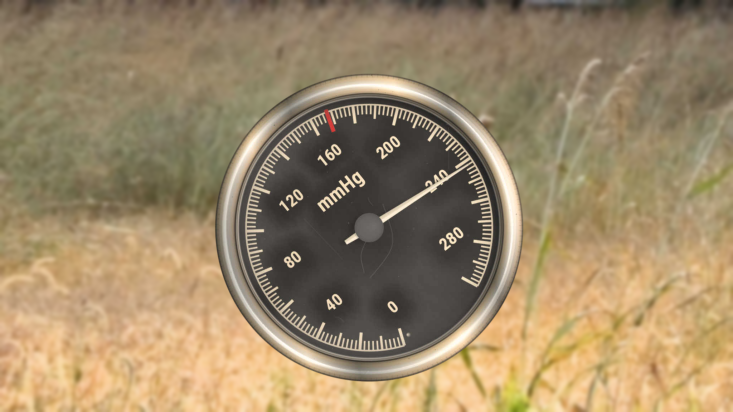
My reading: 242; mmHg
